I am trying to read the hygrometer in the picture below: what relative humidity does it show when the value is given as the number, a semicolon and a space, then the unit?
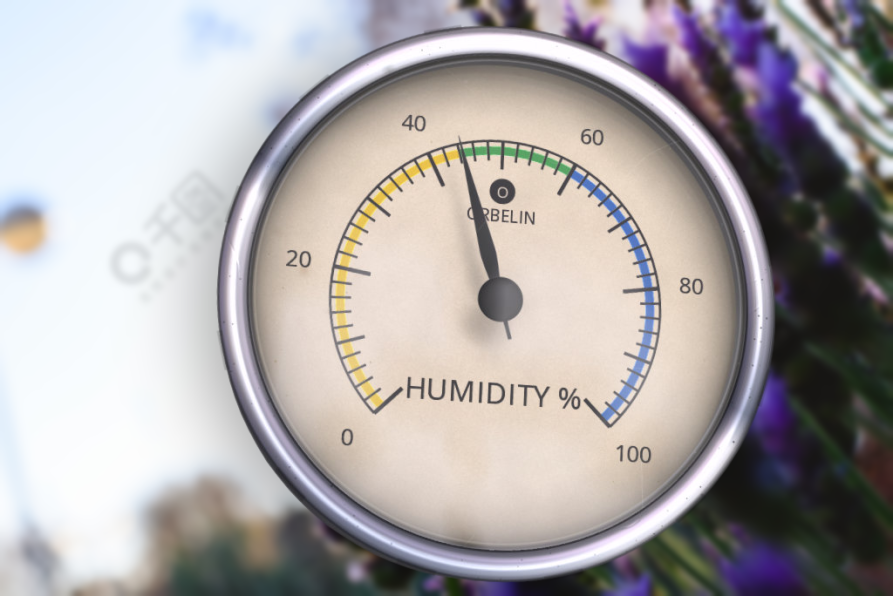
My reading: 44; %
